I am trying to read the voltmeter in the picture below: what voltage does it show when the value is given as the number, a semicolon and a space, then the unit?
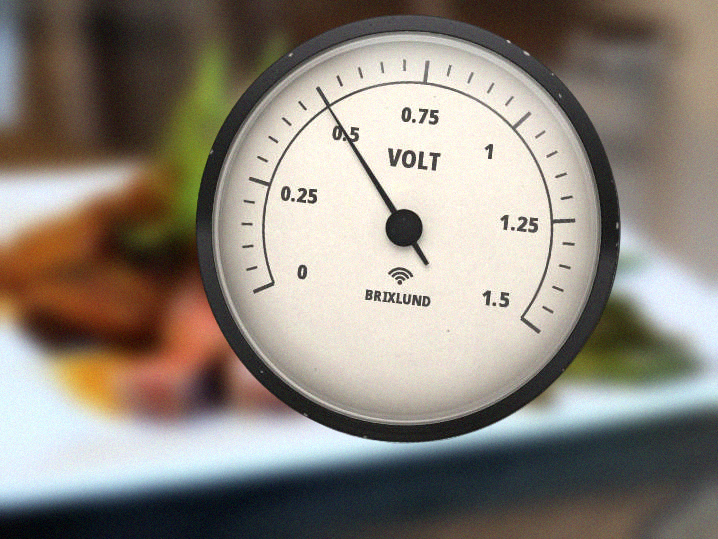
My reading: 0.5; V
